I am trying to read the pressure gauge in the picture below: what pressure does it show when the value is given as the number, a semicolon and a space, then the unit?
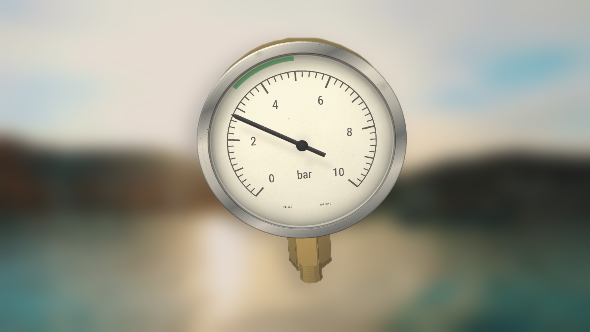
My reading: 2.8; bar
